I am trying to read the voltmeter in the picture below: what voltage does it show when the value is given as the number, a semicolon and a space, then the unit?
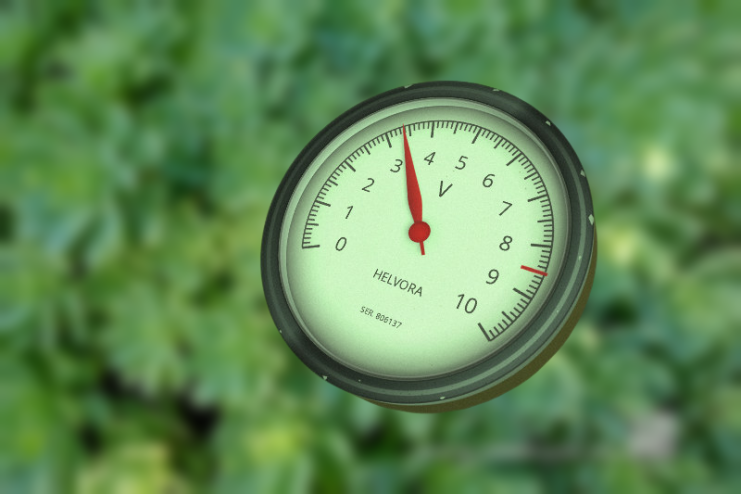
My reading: 3.4; V
